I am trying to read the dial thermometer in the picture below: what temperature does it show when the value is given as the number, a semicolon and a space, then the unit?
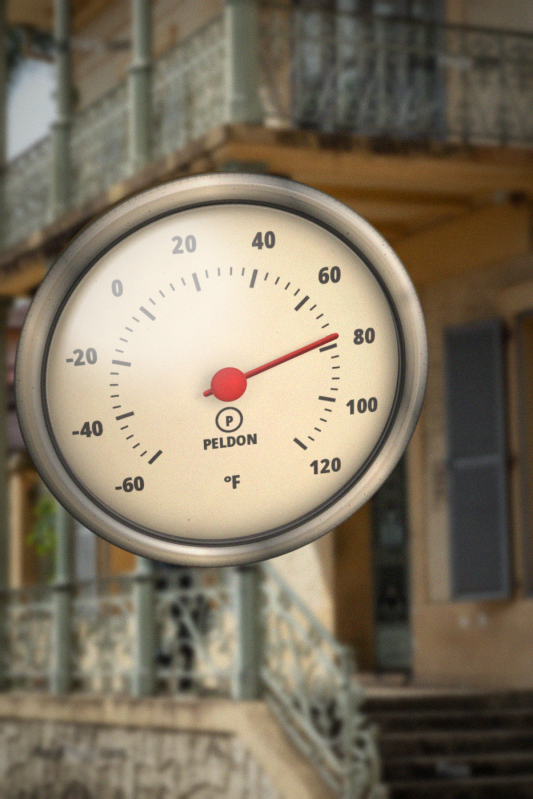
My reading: 76; °F
